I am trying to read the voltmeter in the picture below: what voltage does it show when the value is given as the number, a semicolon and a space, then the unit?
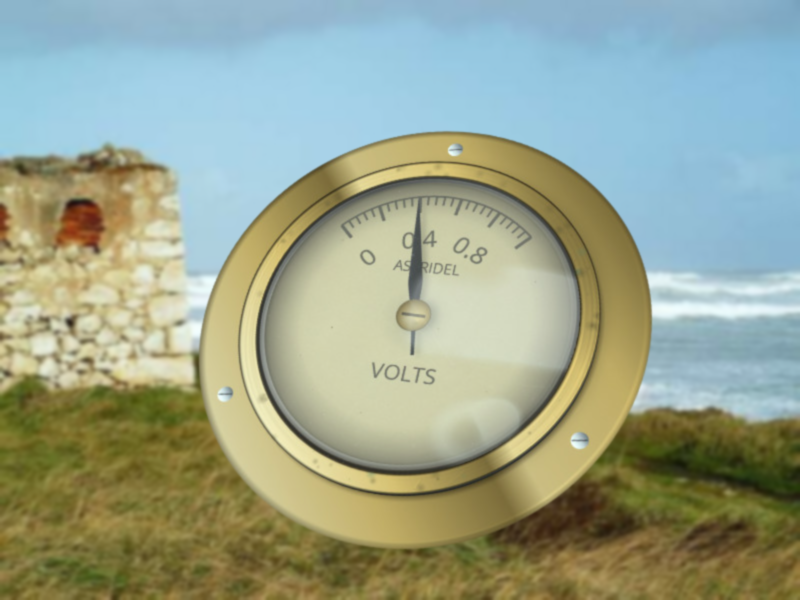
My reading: 0.4; V
